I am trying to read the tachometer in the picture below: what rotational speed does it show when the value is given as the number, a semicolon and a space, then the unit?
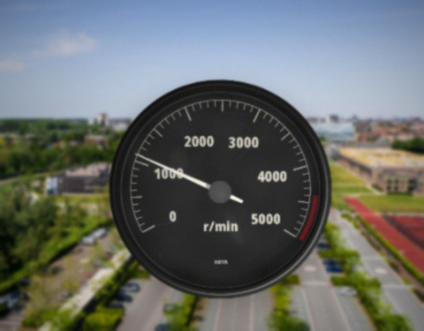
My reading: 1100; rpm
